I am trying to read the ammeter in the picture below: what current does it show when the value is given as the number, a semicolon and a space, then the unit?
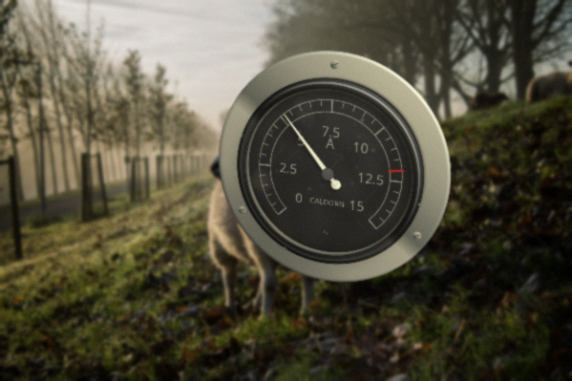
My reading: 5.25; A
